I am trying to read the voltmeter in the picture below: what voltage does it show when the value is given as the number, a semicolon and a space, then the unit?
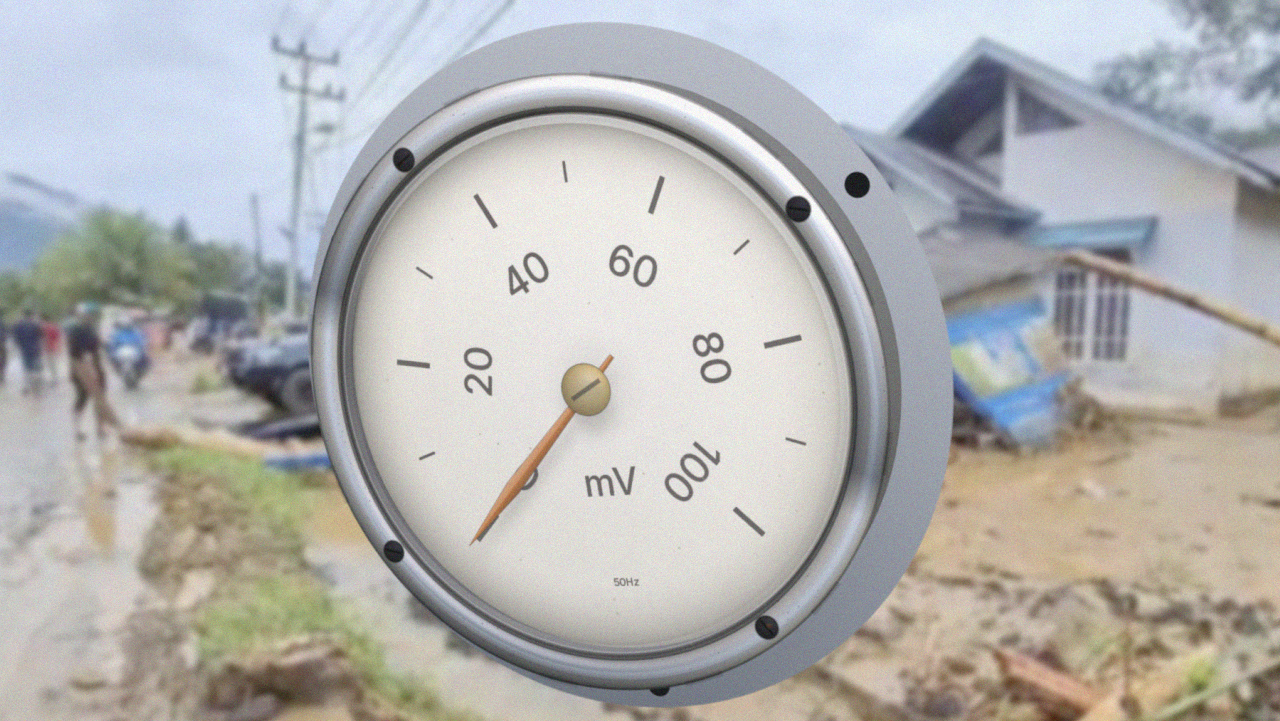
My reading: 0; mV
